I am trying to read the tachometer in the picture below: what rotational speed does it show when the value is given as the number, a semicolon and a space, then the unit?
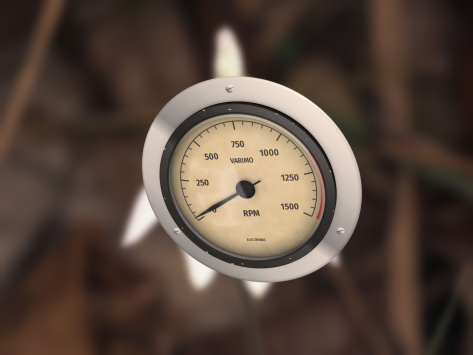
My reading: 25; rpm
